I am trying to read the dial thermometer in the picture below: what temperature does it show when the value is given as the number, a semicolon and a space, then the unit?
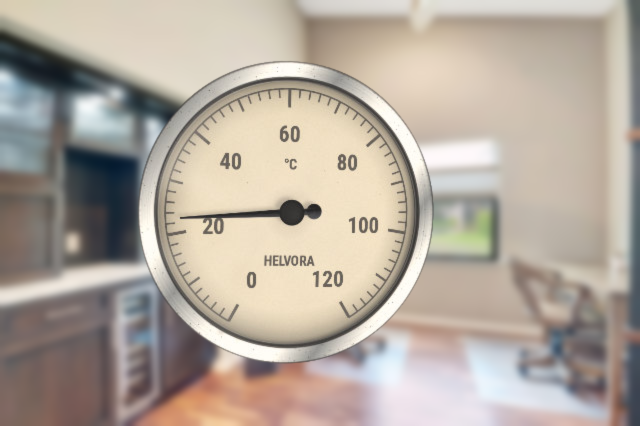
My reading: 23; °C
